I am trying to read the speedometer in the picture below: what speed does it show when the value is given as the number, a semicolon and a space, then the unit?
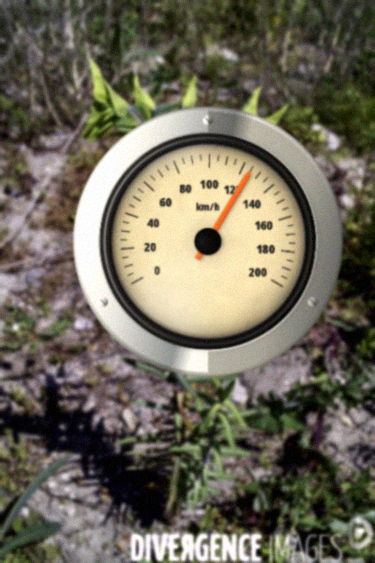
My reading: 125; km/h
